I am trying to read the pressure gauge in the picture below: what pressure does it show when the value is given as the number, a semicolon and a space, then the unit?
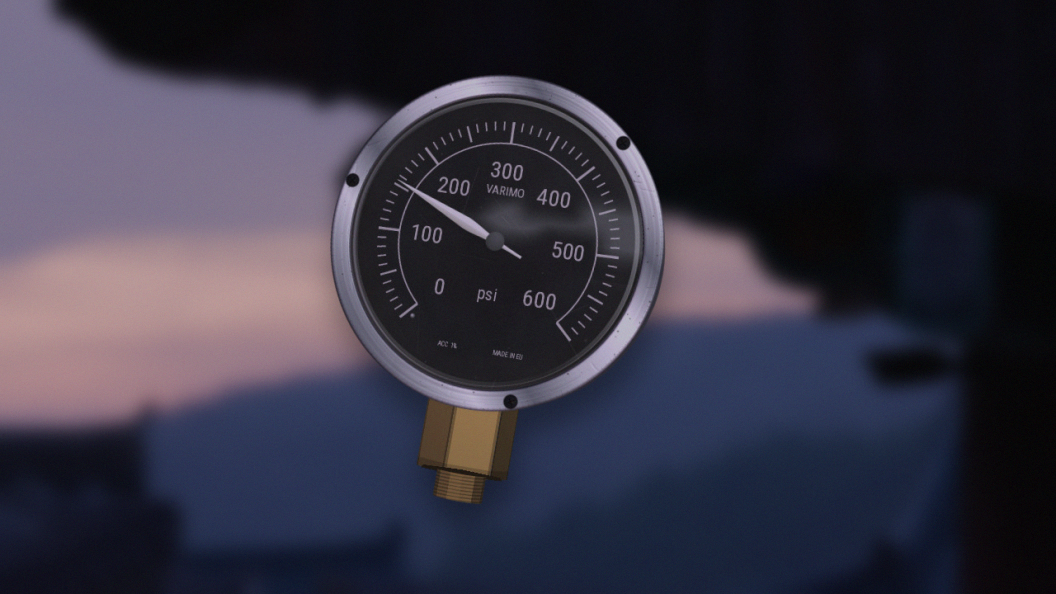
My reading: 155; psi
